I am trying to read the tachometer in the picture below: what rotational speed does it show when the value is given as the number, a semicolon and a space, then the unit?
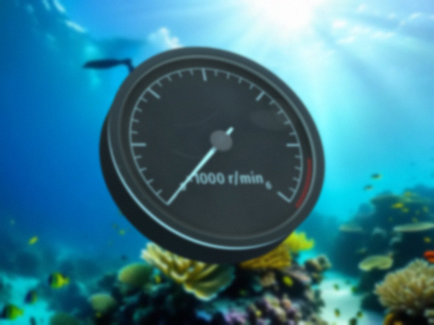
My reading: 0; rpm
